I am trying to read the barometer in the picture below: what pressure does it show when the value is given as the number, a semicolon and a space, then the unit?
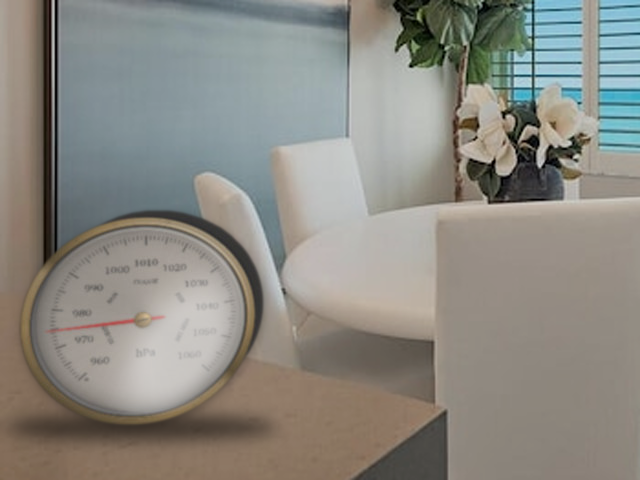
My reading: 975; hPa
